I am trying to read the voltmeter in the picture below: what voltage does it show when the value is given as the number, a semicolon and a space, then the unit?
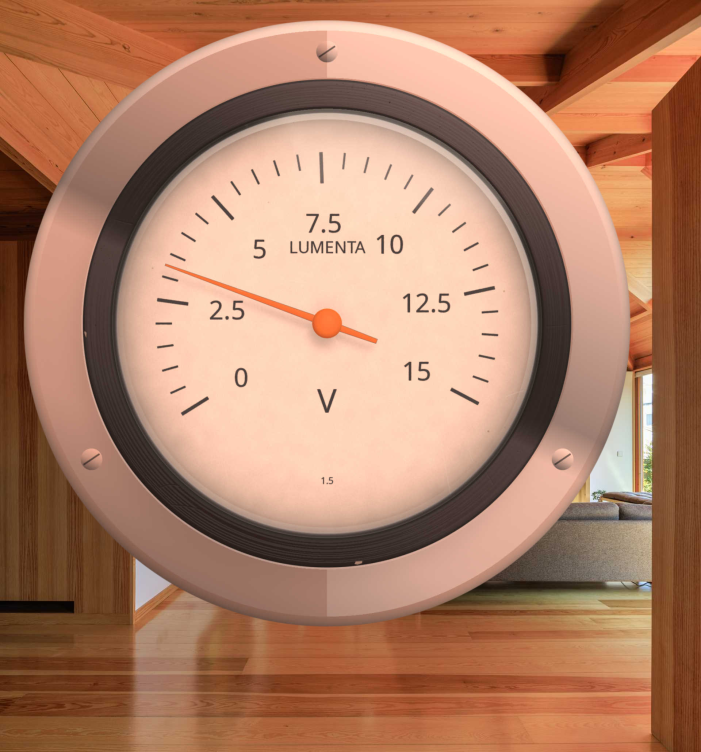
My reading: 3.25; V
